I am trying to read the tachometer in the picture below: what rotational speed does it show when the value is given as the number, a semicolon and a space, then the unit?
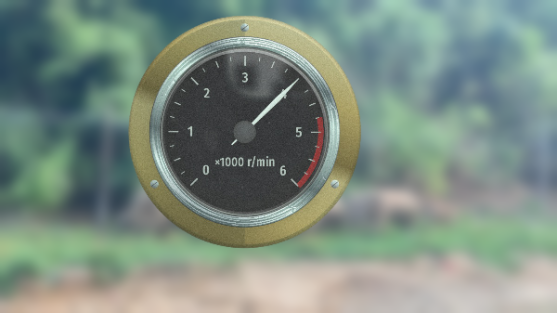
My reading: 4000; rpm
